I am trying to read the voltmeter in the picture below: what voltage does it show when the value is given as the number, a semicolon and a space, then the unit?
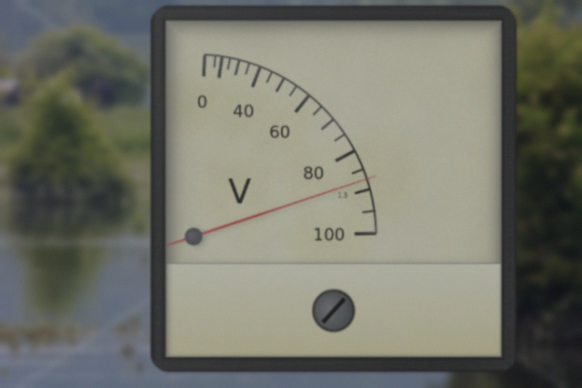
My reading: 87.5; V
